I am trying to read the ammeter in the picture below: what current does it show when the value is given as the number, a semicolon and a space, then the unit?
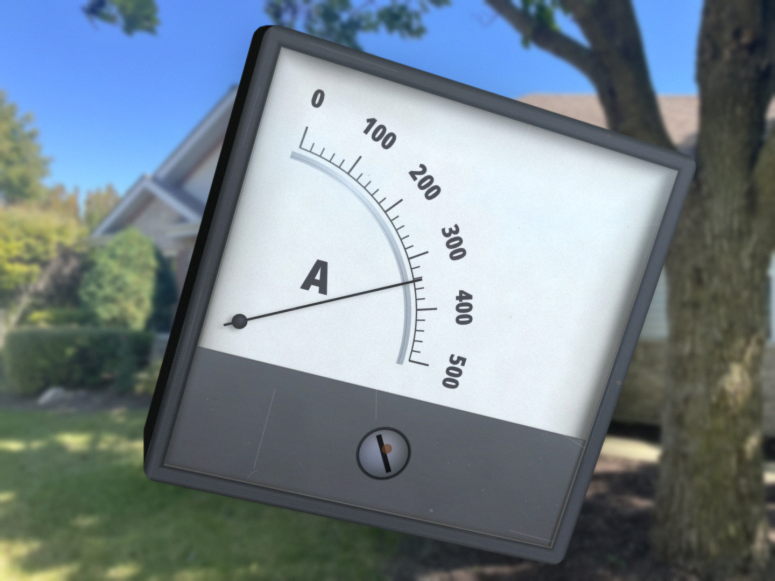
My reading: 340; A
